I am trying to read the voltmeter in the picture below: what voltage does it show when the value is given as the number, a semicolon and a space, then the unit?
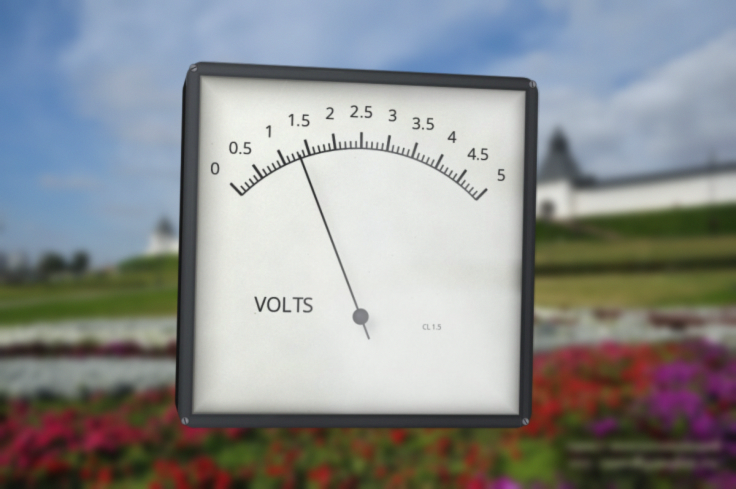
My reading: 1.3; V
